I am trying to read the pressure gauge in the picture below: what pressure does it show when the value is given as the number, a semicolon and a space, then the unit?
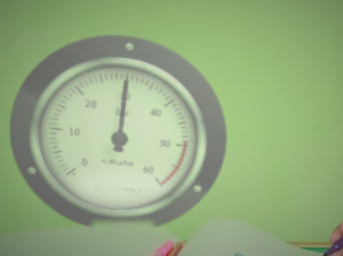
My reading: 30; bar
